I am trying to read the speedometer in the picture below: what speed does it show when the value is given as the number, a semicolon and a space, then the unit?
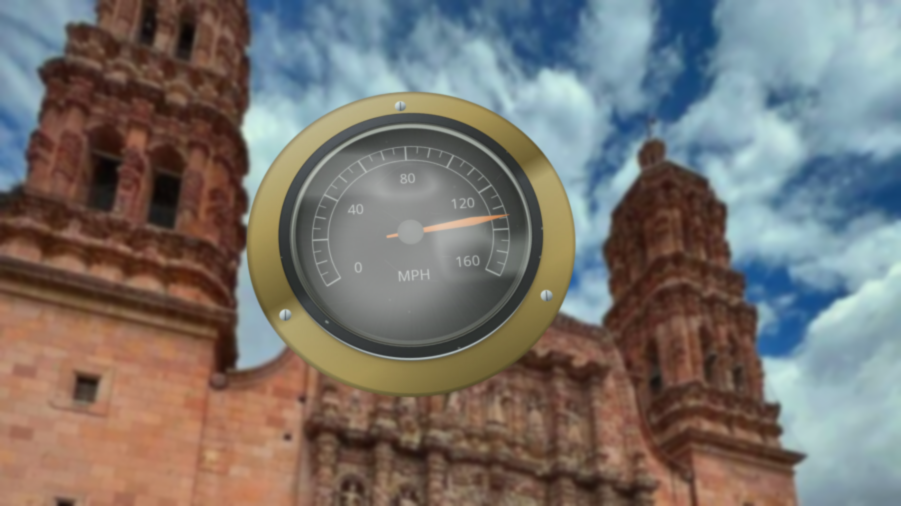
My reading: 135; mph
